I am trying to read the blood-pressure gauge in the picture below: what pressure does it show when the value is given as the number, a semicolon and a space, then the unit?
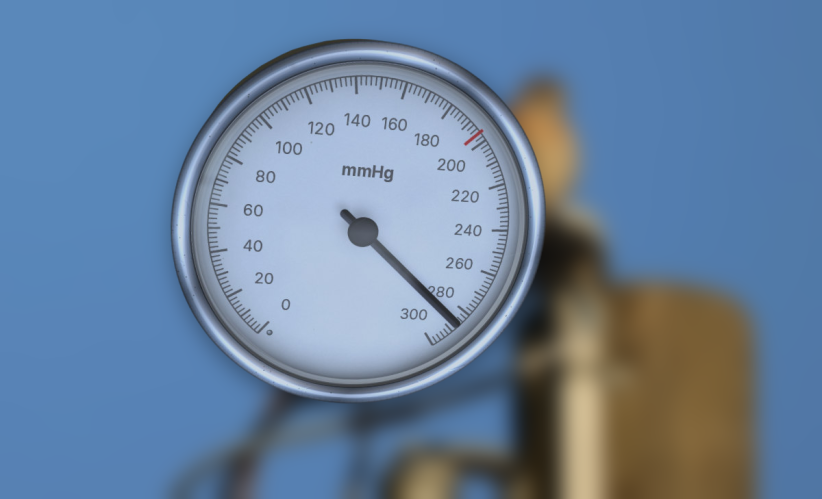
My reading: 286; mmHg
